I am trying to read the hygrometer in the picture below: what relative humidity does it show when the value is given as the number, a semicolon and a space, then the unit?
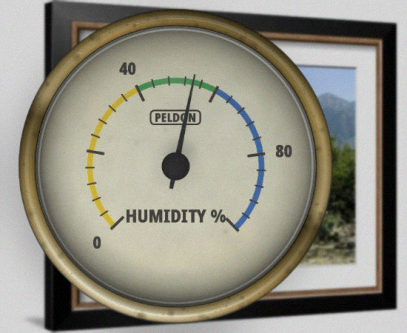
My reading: 54; %
